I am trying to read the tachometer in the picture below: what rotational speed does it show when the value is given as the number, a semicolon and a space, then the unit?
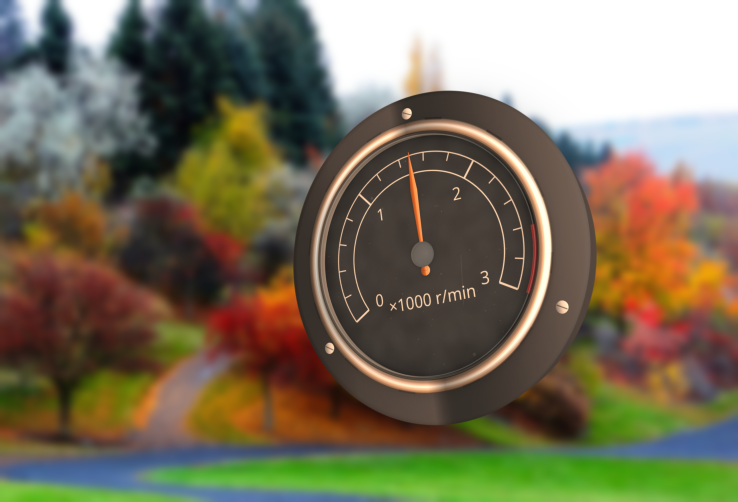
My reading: 1500; rpm
